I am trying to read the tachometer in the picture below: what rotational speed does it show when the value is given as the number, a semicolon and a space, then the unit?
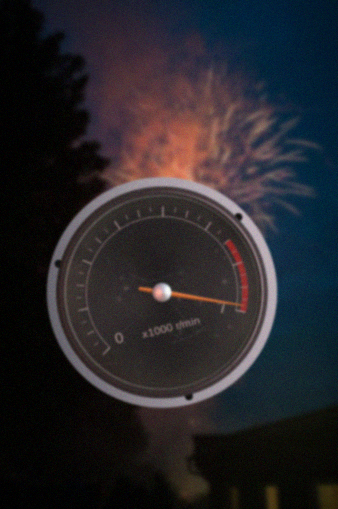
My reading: 6875; rpm
